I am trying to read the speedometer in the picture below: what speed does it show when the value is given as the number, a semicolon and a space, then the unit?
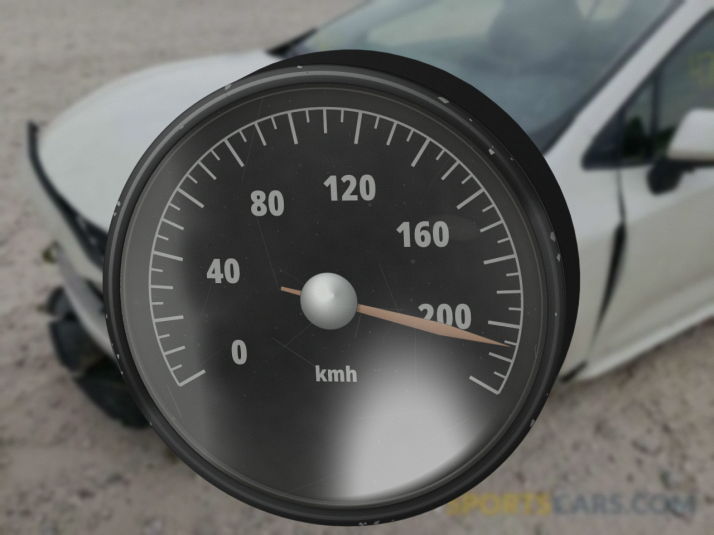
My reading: 205; km/h
